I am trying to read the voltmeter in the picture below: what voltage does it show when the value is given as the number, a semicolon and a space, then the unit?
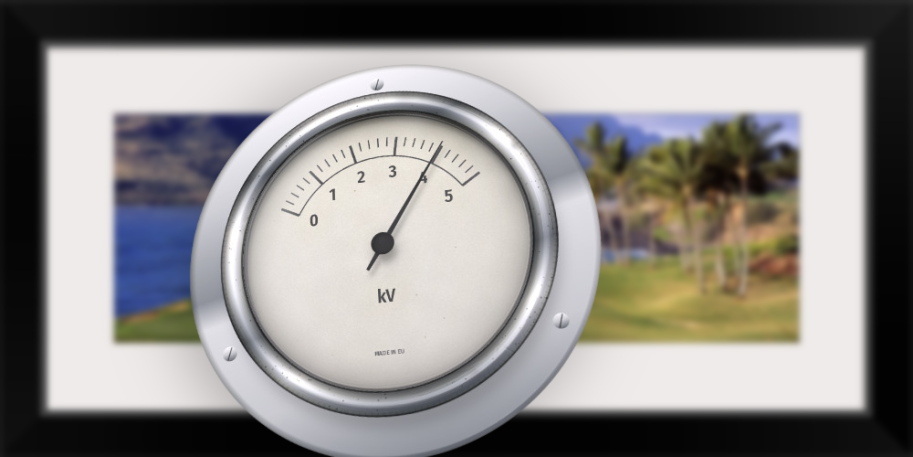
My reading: 4; kV
